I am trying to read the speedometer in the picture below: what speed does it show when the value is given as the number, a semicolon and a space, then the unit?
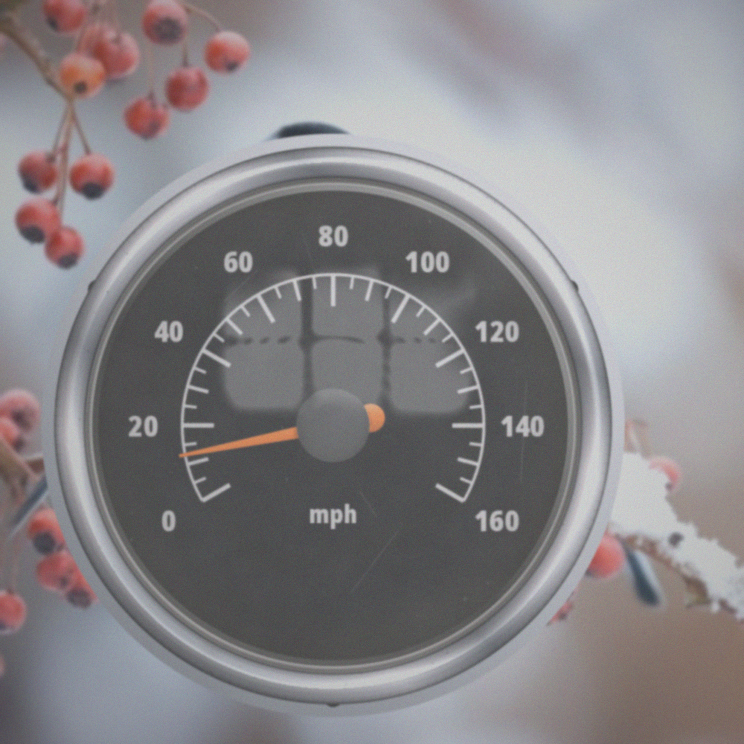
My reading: 12.5; mph
